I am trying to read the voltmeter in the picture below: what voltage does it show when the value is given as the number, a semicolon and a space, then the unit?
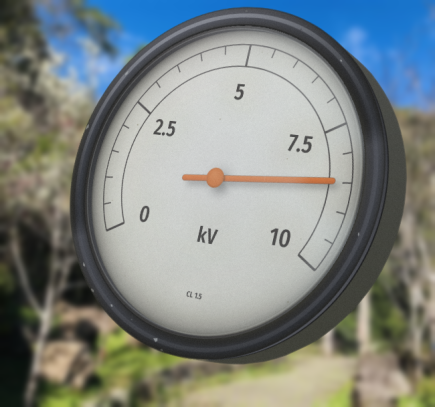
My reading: 8.5; kV
